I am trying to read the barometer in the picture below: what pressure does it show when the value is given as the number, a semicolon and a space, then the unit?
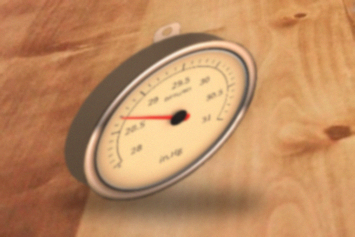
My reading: 28.7; inHg
